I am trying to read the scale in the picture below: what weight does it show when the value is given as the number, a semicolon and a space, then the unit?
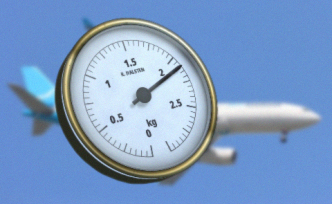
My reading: 2.1; kg
